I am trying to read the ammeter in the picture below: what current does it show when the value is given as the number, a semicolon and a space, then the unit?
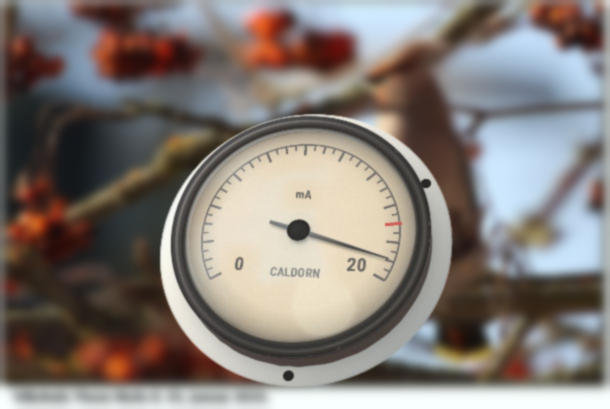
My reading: 19; mA
